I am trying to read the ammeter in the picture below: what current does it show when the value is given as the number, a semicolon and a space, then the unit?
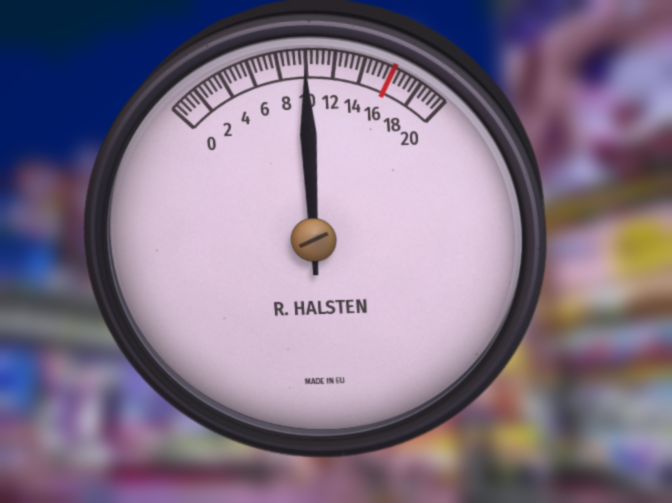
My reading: 10; A
